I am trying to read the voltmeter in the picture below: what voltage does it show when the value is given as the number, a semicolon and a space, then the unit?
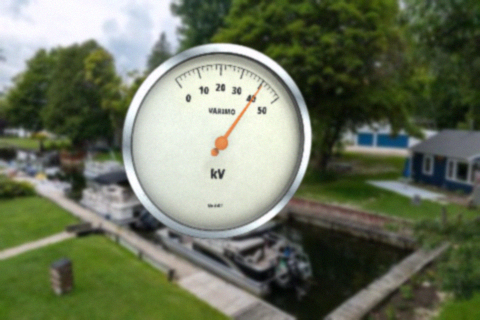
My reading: 40; kV
